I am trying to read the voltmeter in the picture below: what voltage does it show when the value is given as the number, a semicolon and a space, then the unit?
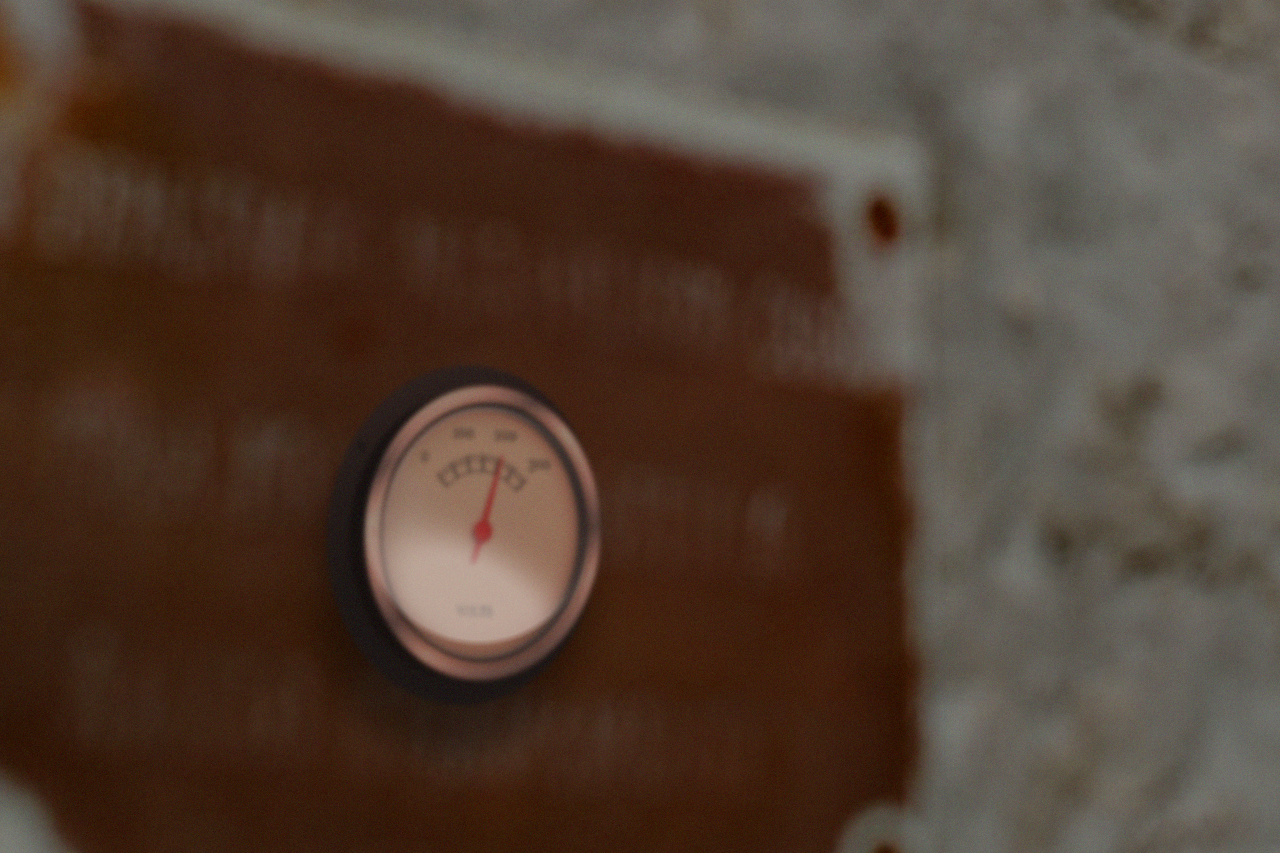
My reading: 200; V
